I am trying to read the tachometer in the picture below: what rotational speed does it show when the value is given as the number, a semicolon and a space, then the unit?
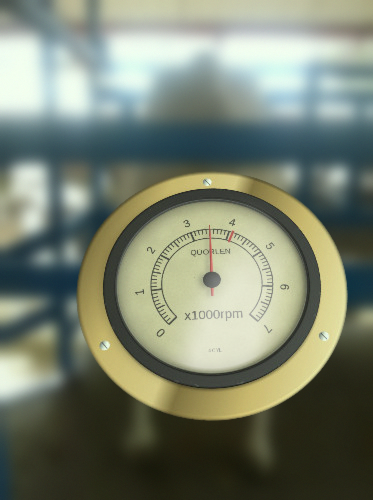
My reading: 3500; rpm
